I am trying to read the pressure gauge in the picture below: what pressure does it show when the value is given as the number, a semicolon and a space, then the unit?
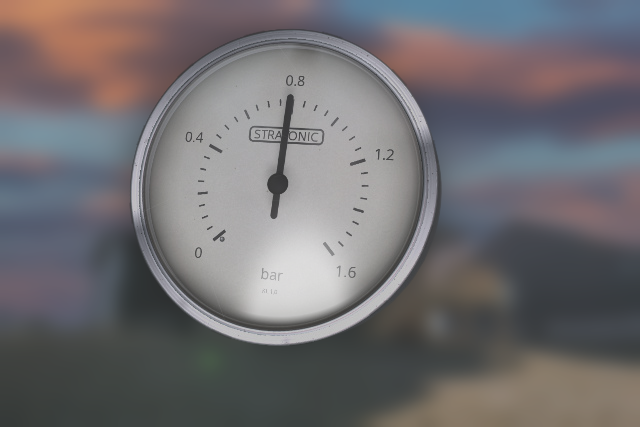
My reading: 0.8; bar
